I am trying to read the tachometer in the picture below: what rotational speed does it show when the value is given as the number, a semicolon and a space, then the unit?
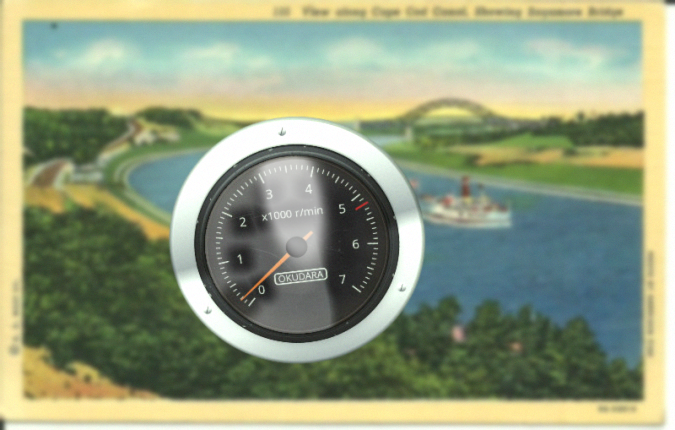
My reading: 200; rpm
